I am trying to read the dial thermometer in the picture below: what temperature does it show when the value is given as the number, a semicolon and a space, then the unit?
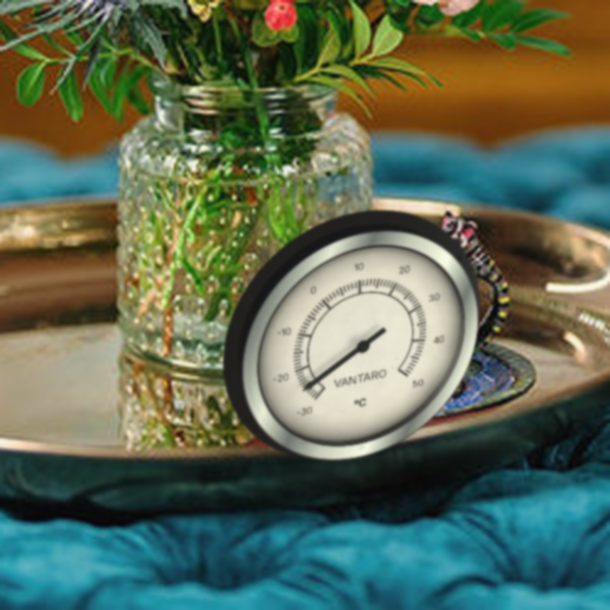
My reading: -25; °C
